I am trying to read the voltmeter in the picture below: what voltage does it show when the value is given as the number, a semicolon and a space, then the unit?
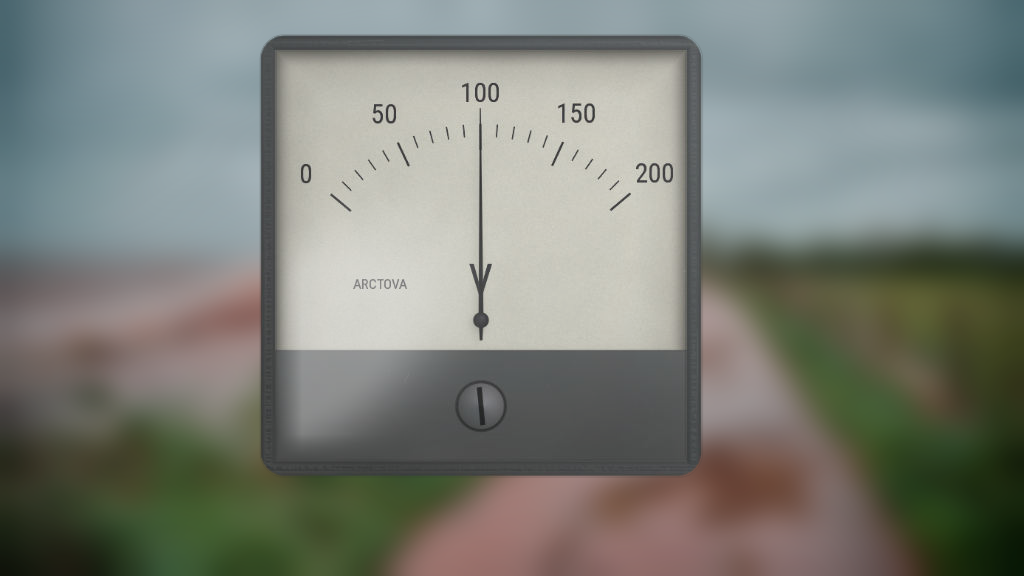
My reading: 100; V
